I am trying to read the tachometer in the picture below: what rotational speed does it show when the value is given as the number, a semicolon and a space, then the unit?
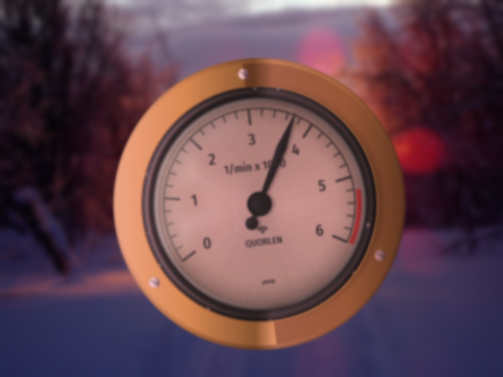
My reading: 3700; rpm
